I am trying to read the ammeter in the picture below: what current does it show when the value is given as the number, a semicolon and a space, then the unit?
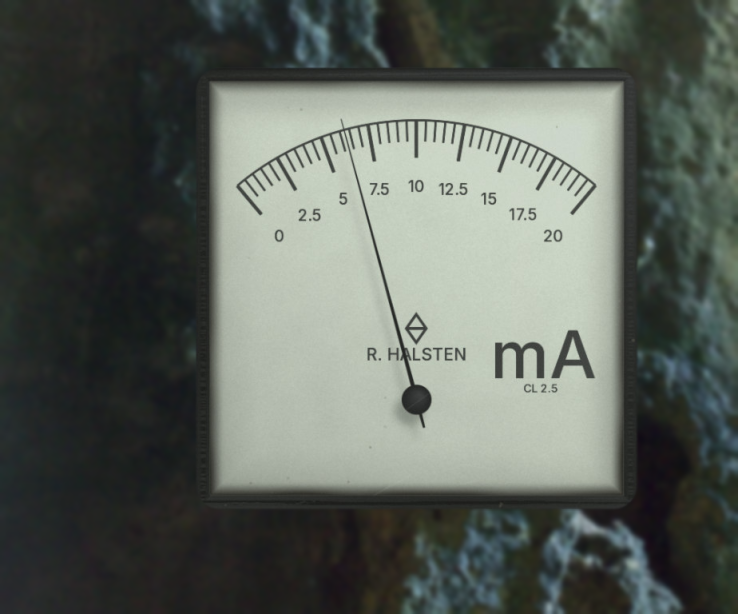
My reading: 6.25; mA
